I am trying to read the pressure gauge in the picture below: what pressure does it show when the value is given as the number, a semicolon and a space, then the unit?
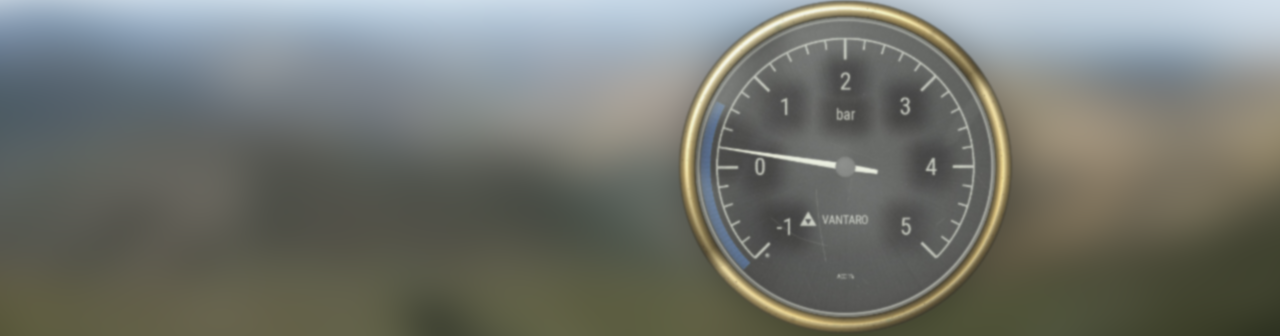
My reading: 0.2; bar
